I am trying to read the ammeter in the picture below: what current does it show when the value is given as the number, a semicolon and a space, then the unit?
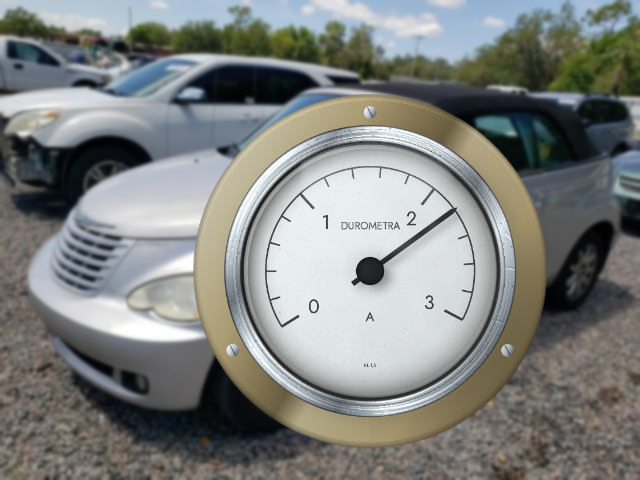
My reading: 2.2; A
